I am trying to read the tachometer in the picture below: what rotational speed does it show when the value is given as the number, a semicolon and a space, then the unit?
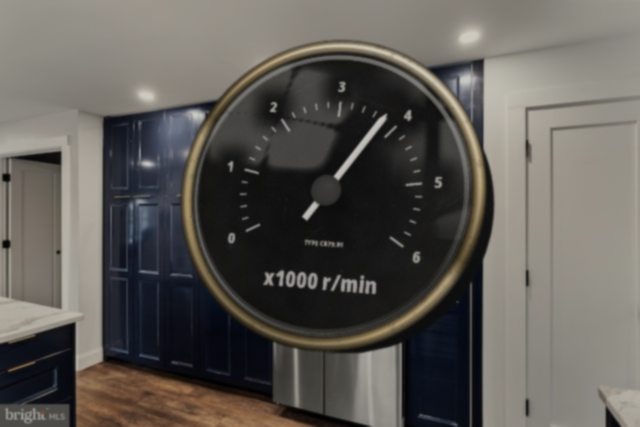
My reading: 3800; rpm
